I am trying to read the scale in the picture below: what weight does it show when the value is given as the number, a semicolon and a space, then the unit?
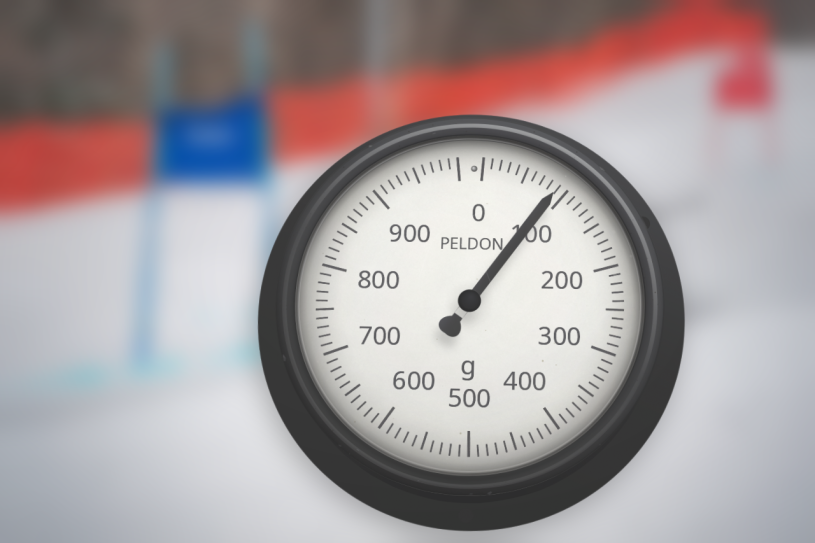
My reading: 90; g
